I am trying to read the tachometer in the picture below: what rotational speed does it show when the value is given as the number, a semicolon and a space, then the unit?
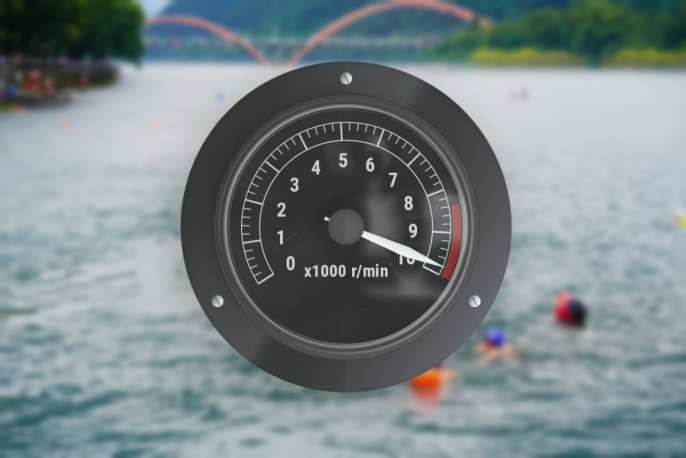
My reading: 9800; rpm
